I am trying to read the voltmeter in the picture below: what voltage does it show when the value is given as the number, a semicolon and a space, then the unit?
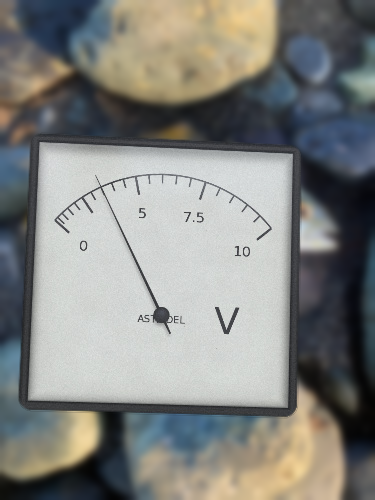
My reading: 3.5; V
